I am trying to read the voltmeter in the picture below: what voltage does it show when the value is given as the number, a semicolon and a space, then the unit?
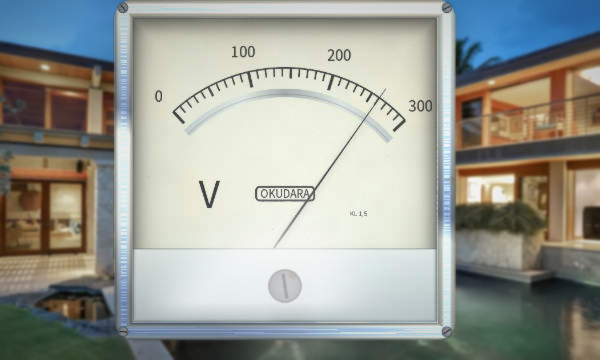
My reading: 260; V
